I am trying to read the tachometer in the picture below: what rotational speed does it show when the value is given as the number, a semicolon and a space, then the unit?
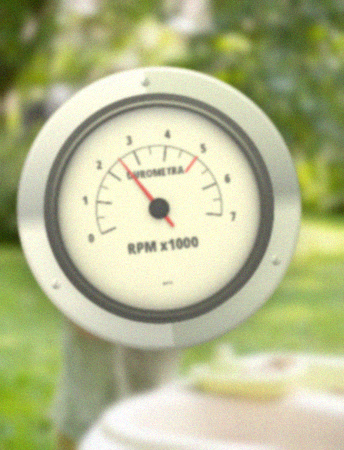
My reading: 2500; rpm
